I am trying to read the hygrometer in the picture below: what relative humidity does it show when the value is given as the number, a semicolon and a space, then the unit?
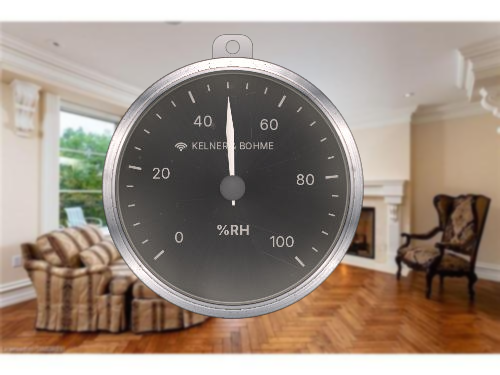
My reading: 48; %
